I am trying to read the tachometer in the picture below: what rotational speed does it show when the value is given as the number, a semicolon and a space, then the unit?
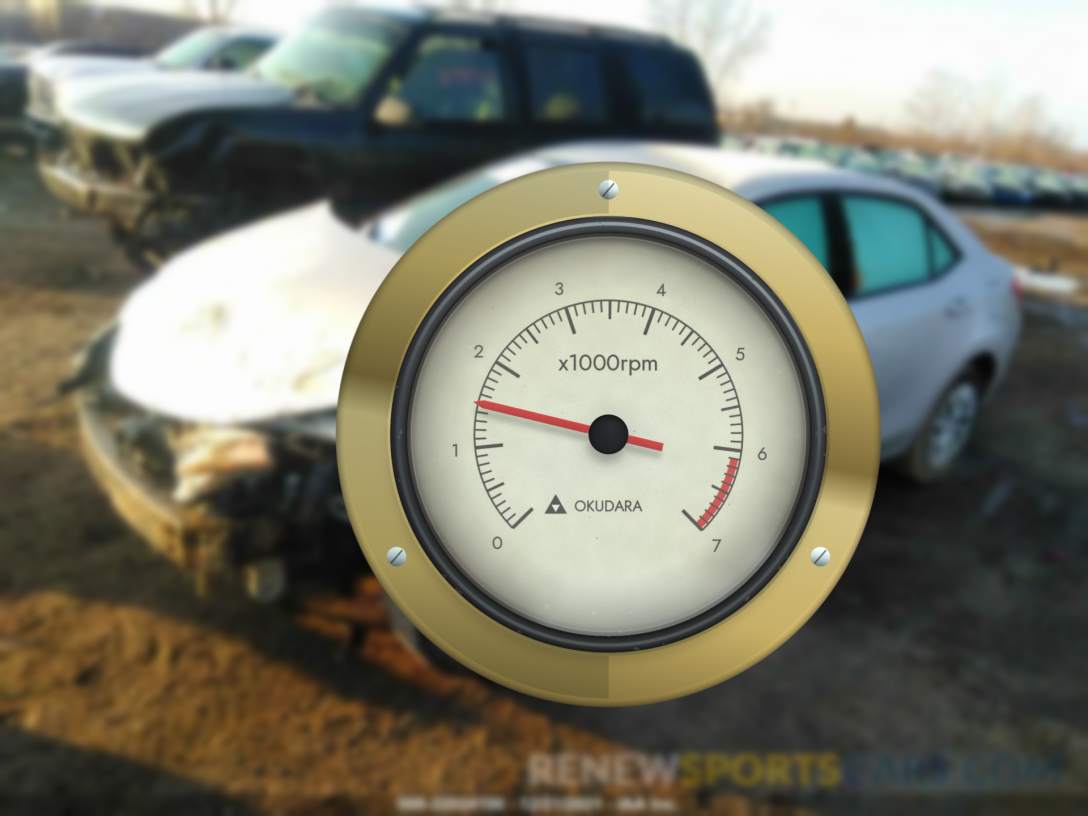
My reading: 1500; rpm
